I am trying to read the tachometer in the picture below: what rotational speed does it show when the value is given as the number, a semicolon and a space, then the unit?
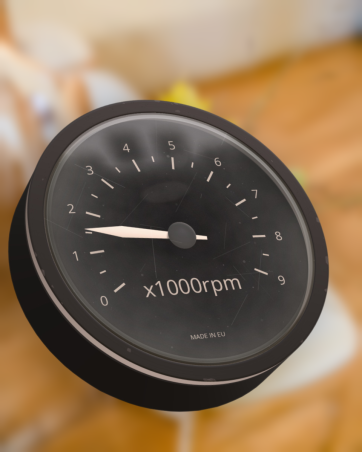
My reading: 1500; rpm
